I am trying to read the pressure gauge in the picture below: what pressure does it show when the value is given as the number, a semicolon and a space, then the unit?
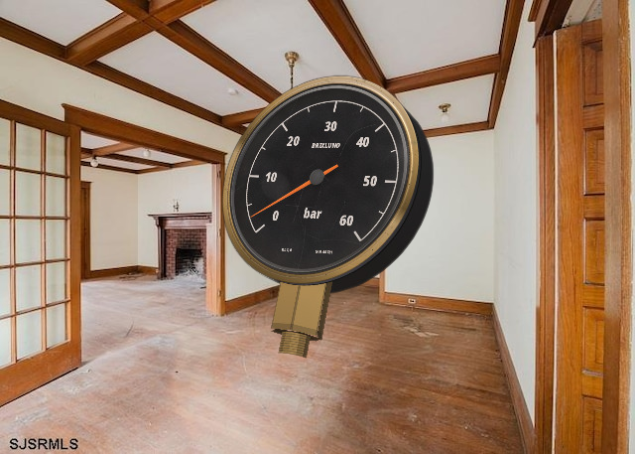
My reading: 2.5; bar
